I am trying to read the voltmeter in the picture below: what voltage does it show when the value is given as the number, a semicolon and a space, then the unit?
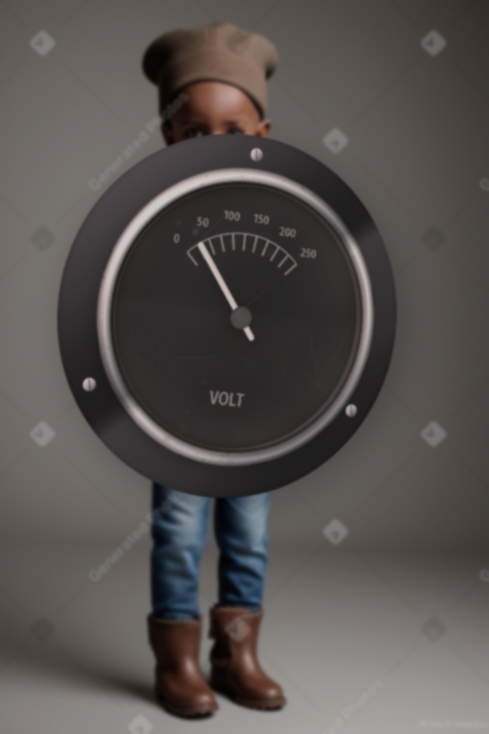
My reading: 25; V
